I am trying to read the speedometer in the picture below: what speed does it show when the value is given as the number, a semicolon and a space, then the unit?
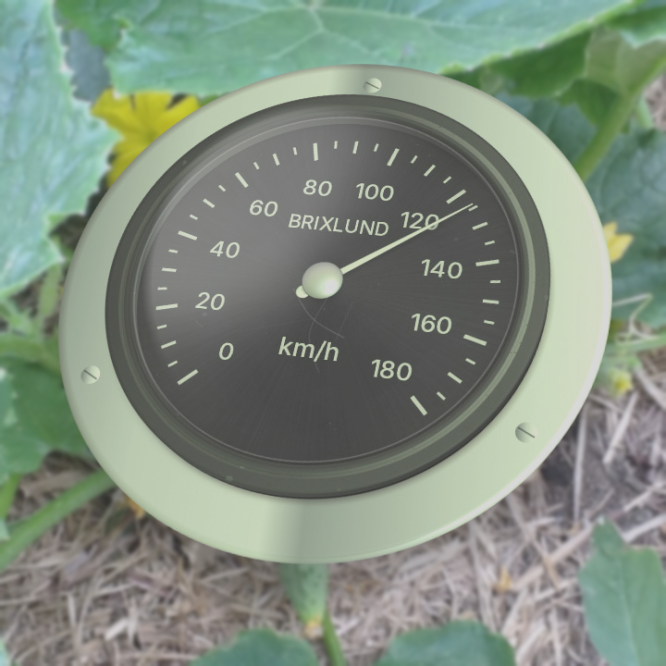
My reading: 125; km/h
